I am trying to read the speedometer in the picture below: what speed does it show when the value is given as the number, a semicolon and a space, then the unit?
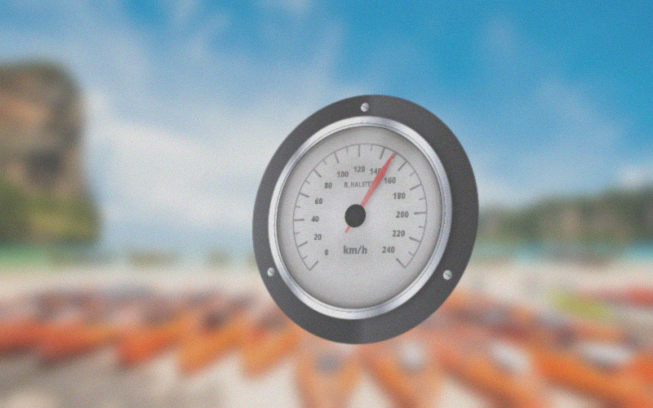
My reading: 150; km/h
